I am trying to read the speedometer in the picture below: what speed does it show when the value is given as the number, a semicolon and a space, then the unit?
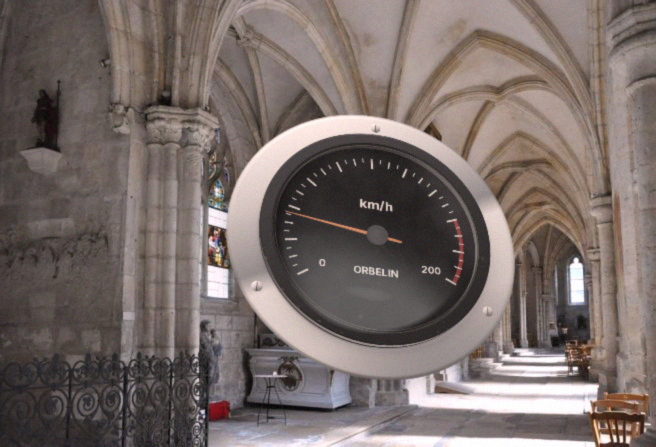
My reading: 35; km/h
